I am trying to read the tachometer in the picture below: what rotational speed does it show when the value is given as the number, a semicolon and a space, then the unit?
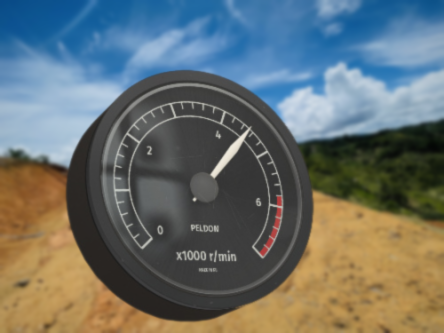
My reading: 4500; rpm
